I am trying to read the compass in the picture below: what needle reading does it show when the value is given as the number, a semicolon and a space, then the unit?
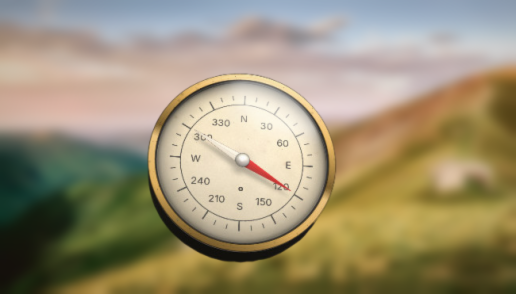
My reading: 120; °
